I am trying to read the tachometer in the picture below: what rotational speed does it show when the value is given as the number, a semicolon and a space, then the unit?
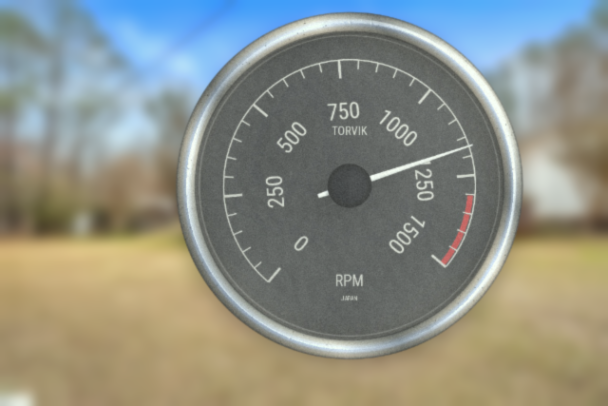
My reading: 1175; rpm
